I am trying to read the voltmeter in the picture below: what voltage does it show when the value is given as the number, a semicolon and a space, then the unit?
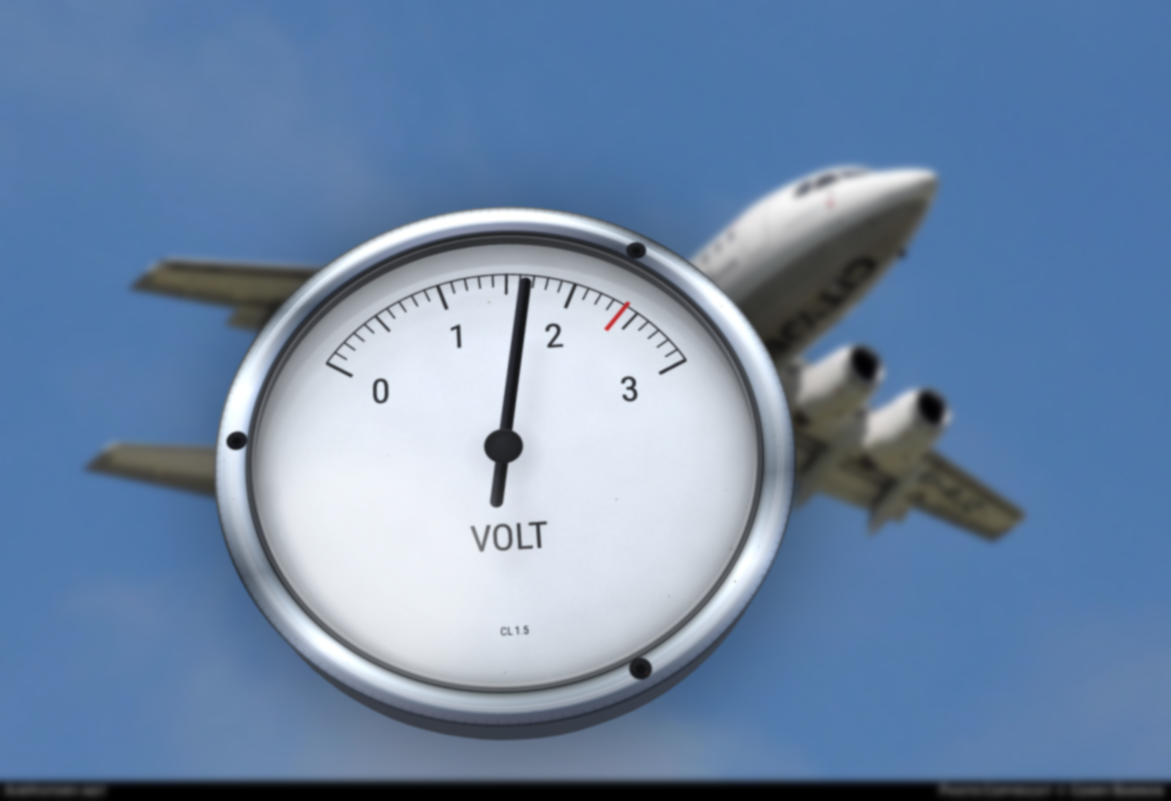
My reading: 1.65; V
